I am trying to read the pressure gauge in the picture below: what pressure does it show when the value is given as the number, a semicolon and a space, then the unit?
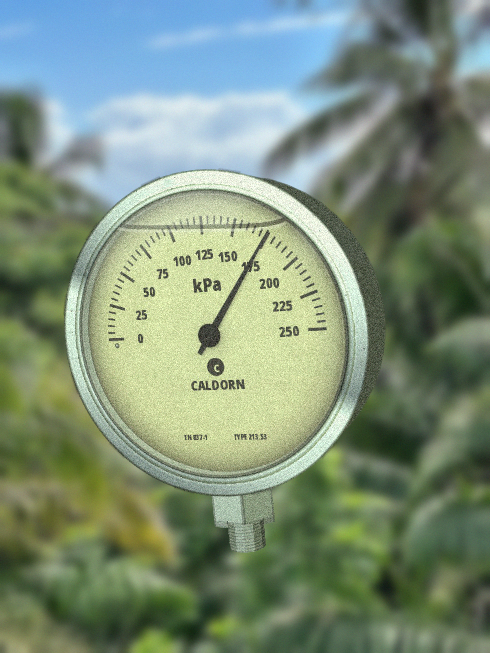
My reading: 175; kPa
